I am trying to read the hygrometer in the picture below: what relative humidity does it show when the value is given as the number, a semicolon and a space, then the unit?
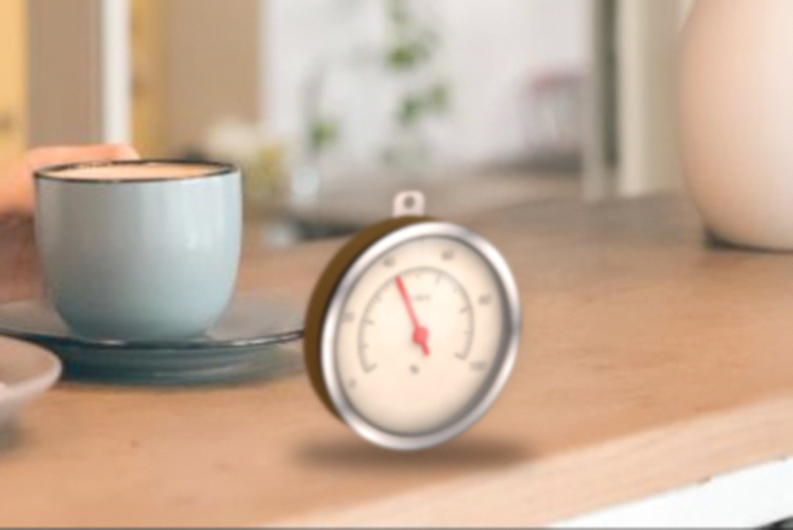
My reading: 40; %
